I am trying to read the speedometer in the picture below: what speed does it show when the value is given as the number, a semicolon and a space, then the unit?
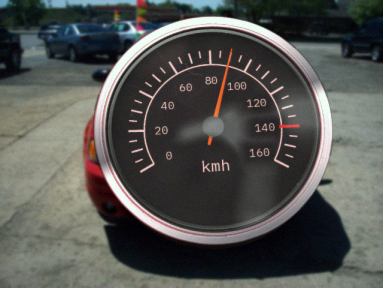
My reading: 90; km/h
